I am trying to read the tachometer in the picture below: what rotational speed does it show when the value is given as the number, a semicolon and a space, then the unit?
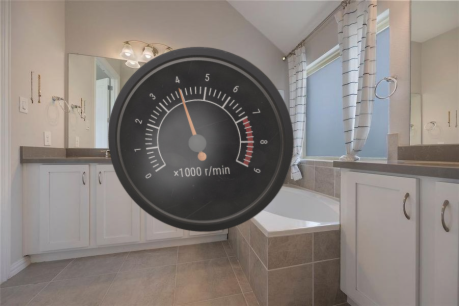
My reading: 4000; rpm
